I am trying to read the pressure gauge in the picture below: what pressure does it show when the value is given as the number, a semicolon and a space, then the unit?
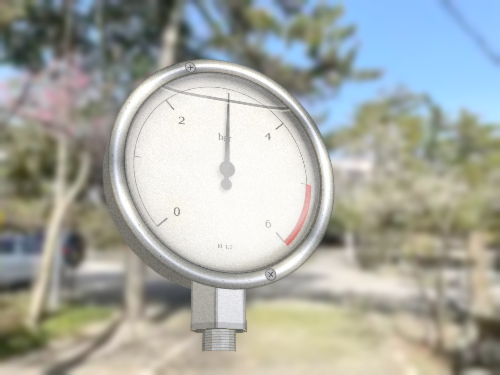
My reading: 3; bar
